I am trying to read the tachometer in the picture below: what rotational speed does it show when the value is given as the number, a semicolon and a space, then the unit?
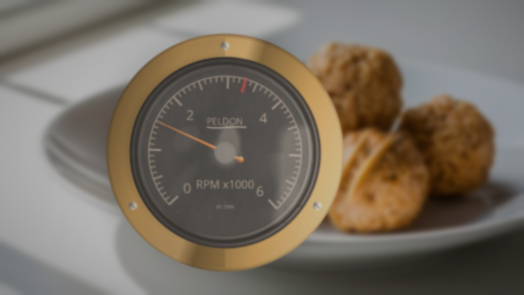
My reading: 1500; rpm
